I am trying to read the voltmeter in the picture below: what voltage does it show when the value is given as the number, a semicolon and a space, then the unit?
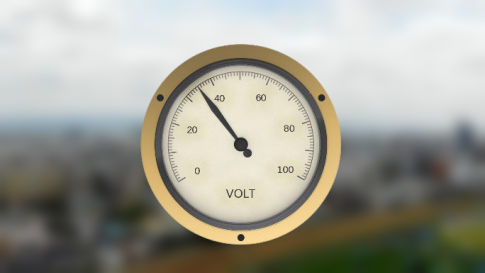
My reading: 35; V
